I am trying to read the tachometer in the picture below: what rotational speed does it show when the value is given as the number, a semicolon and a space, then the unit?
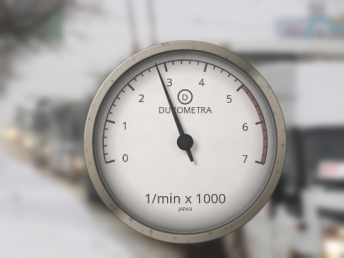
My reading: 2800; rpm
